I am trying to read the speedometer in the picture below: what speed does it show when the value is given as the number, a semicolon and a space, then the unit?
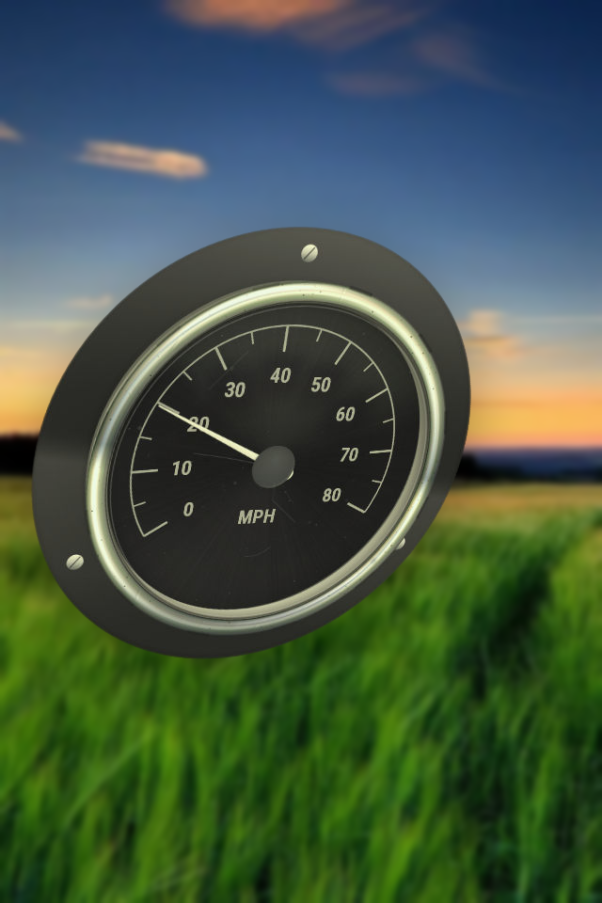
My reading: 20; mph
